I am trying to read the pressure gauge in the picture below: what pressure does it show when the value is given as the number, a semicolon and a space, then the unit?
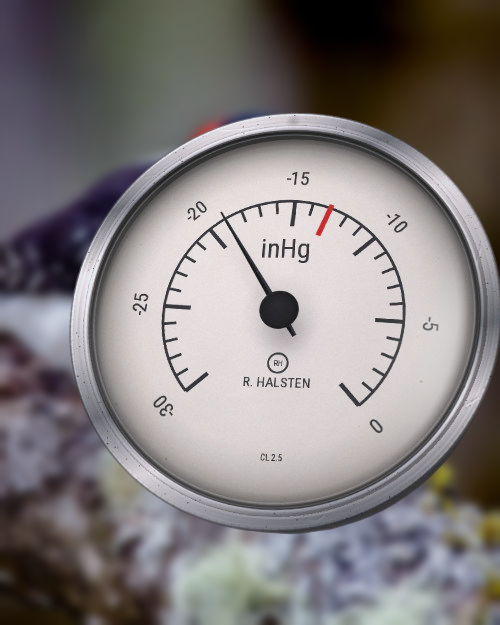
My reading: -19; inHg
